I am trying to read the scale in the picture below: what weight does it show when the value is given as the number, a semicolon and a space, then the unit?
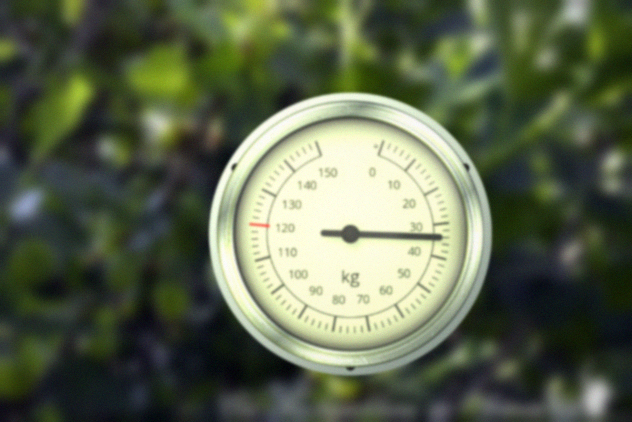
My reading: 34; kg
